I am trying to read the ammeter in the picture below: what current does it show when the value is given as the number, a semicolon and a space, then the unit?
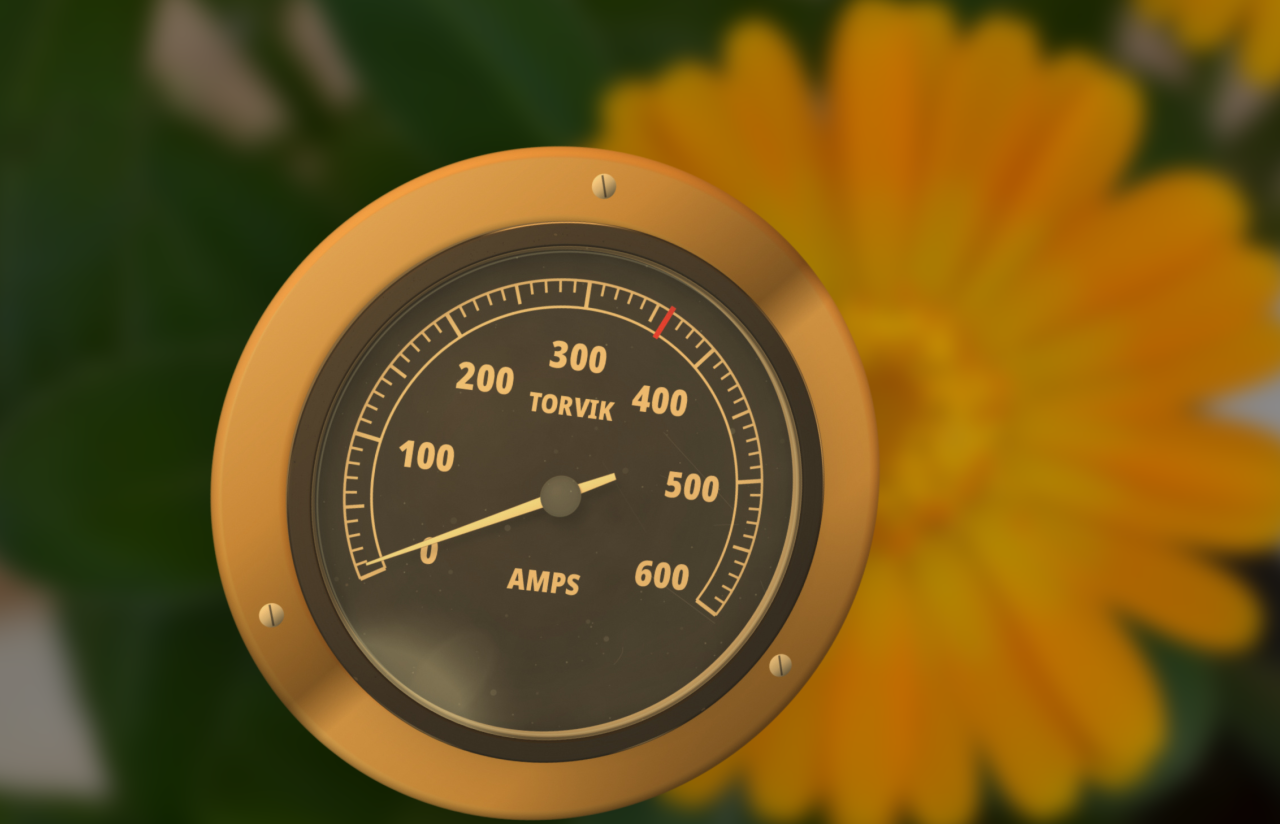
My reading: 10; A
